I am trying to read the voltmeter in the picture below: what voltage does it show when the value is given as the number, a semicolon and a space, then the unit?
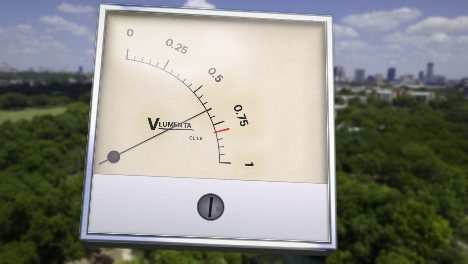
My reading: 0.65; V
